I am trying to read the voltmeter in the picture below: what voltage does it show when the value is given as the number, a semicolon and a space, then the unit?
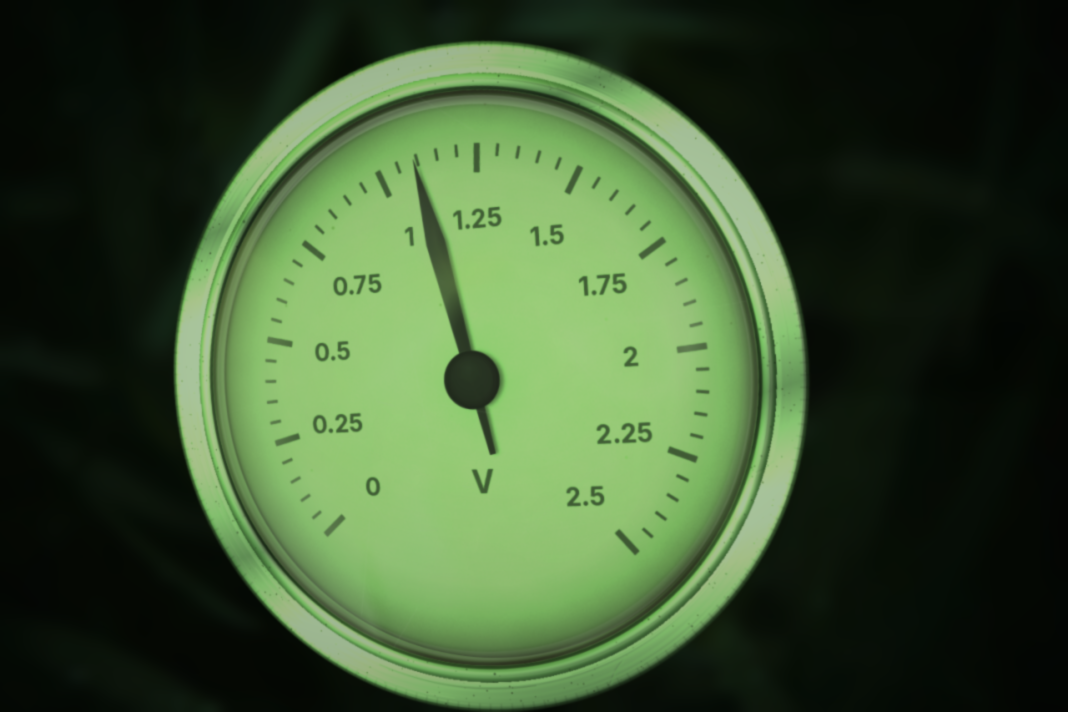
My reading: 1.1; V
